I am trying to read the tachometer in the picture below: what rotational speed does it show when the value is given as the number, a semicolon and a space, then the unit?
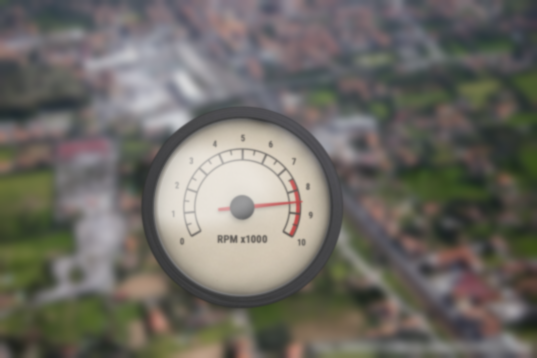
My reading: 8500; rpm
